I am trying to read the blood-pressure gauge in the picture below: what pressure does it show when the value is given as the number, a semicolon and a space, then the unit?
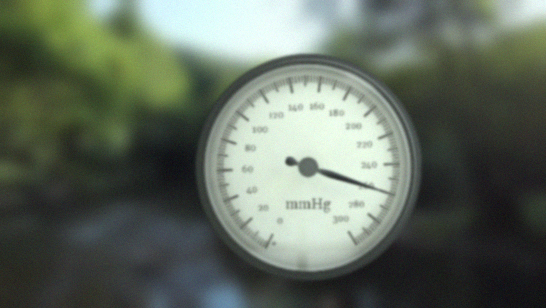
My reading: 260; mmHg
